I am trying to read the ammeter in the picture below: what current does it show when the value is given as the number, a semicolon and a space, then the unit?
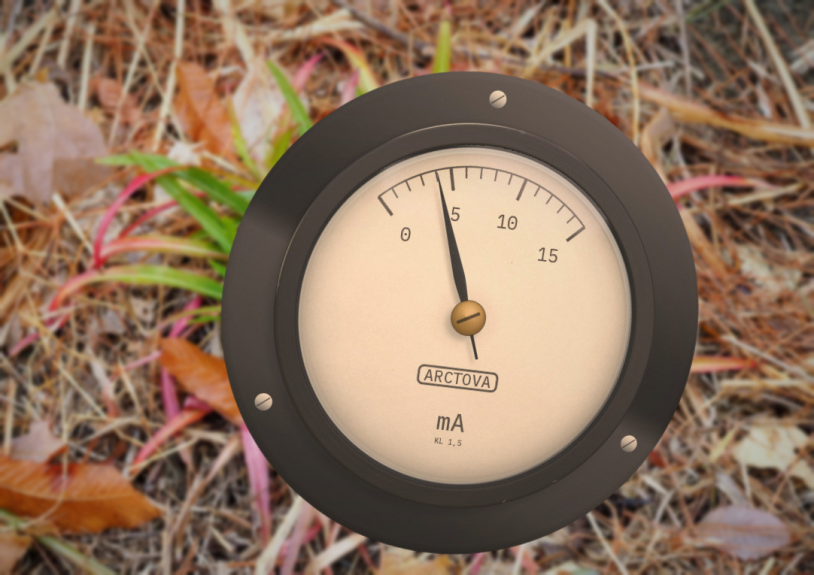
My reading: 4; mA
